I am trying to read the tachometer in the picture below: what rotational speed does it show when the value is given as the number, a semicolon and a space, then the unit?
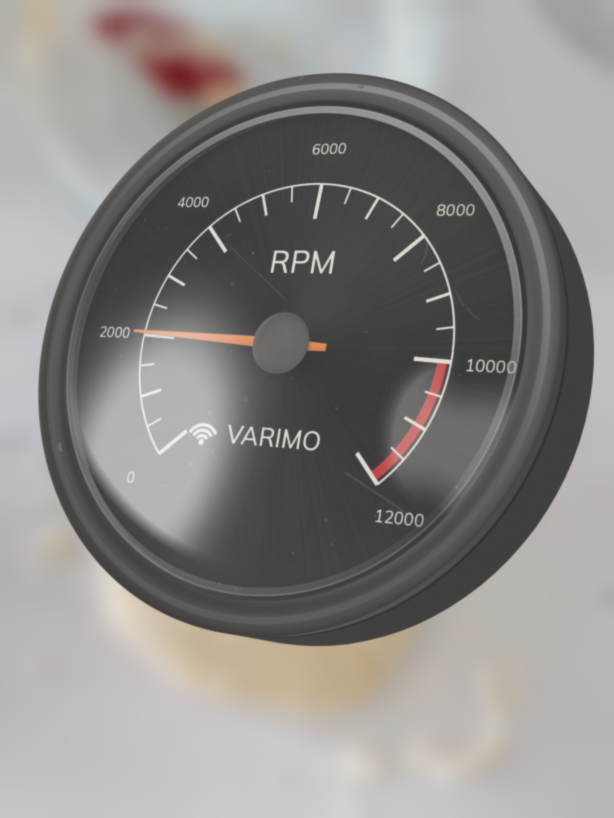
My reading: 2000; rpm
